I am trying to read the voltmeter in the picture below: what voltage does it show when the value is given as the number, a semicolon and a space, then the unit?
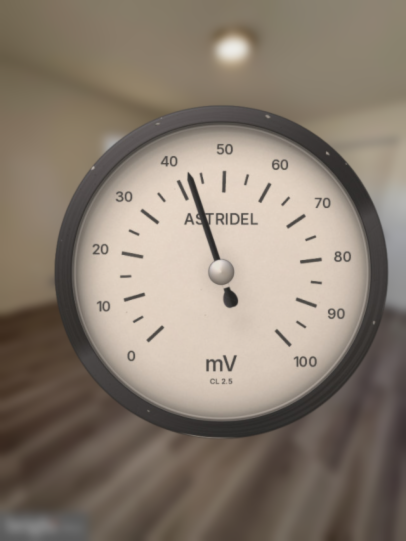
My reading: 42.5; mV
